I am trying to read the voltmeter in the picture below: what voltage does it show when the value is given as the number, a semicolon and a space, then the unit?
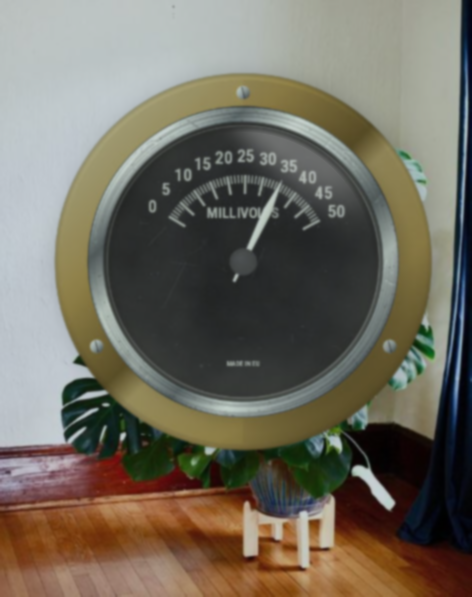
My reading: 35; mV
